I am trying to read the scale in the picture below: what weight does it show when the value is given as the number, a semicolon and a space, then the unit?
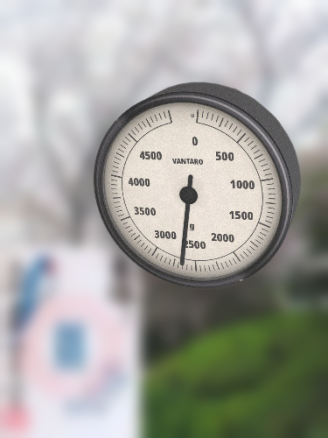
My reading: 2650; g
